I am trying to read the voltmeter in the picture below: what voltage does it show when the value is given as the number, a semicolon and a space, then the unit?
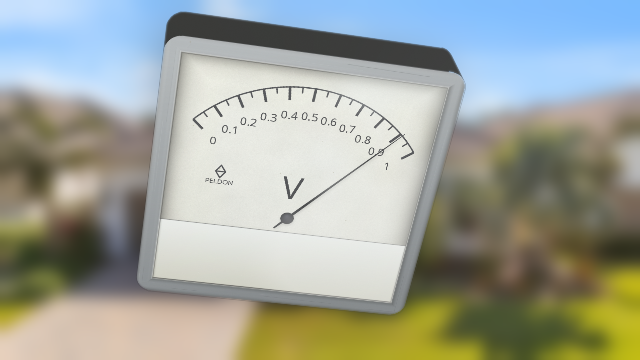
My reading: 0.9; V
